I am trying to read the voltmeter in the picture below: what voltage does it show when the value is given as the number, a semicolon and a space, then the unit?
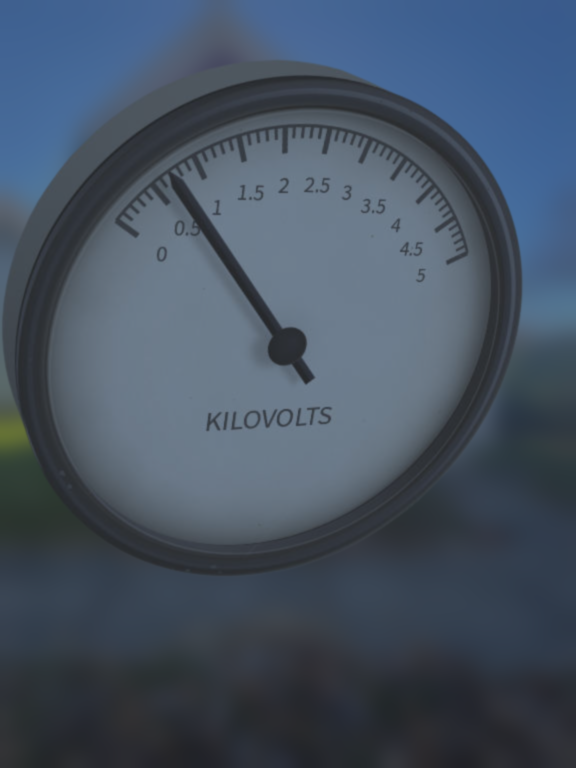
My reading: 0.7; kV
